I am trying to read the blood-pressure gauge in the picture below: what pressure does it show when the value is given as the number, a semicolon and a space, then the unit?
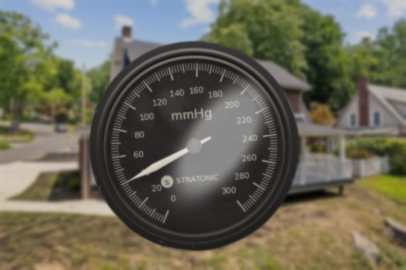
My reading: 40; mmHg
